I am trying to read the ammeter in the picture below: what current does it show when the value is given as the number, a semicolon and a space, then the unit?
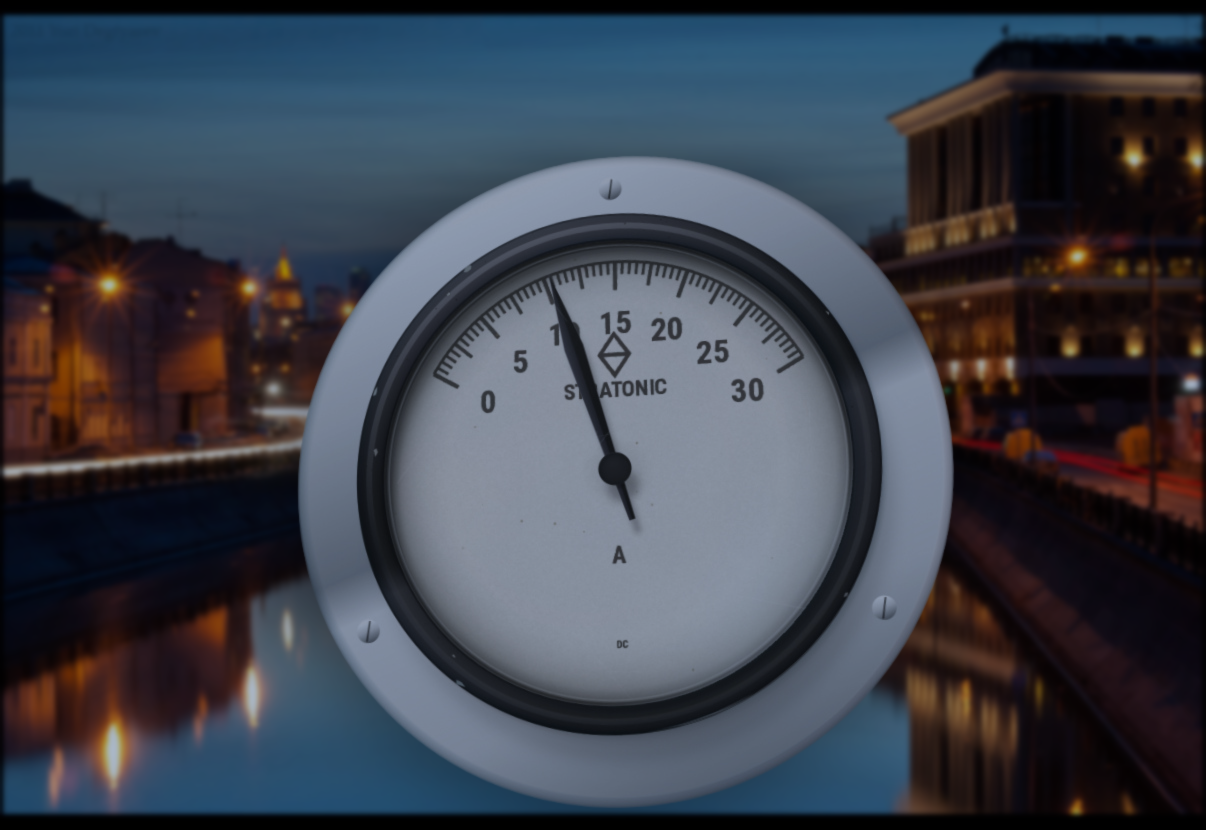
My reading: 10.5; A
